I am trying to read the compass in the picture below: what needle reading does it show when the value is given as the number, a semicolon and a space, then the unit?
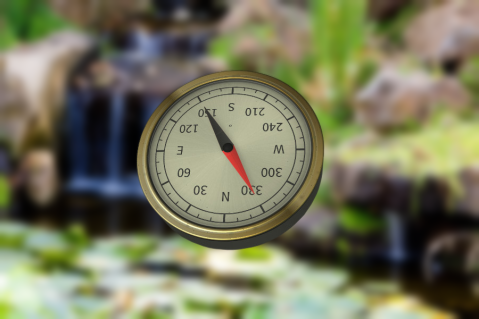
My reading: 330; °
